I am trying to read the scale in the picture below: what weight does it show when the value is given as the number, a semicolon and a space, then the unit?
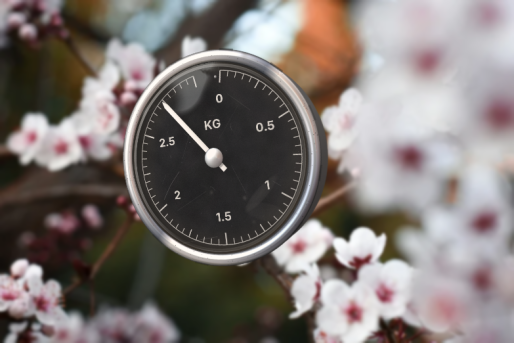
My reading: 2.75; kg
